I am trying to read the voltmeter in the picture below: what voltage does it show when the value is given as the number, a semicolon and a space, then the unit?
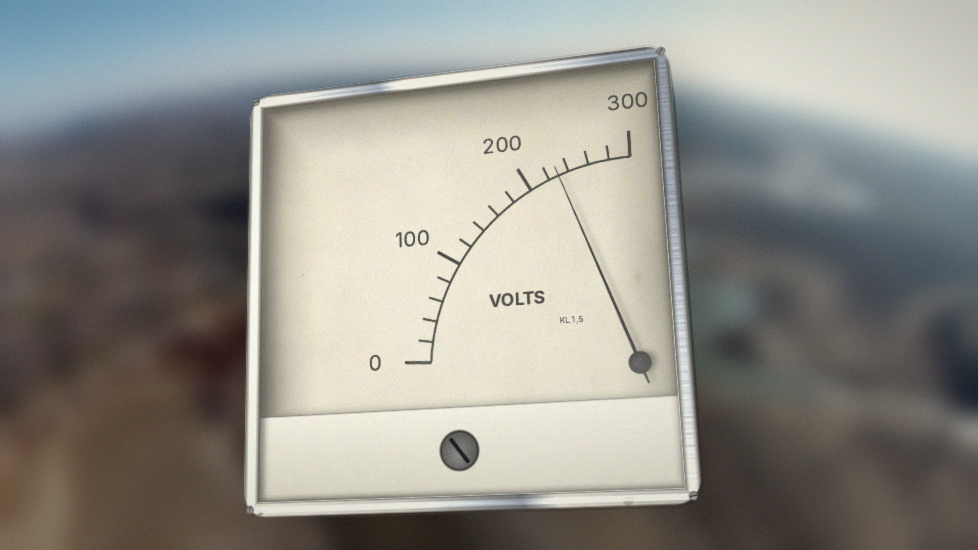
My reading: 230; V
